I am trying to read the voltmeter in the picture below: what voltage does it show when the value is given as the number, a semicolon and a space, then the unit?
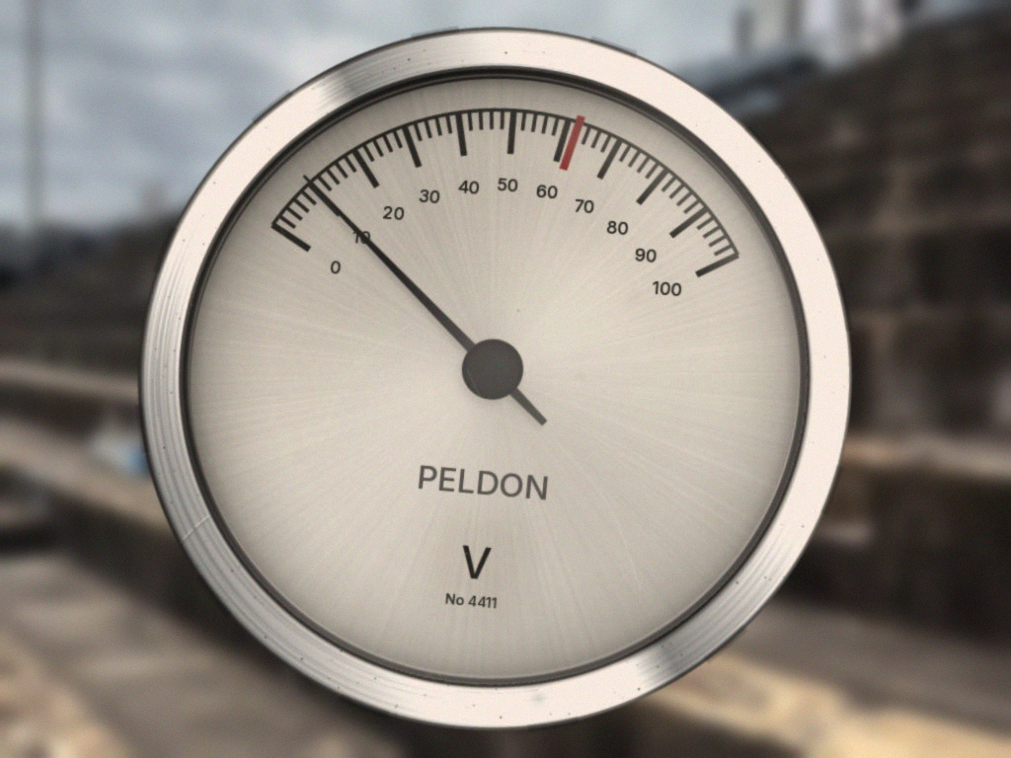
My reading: 10; V
